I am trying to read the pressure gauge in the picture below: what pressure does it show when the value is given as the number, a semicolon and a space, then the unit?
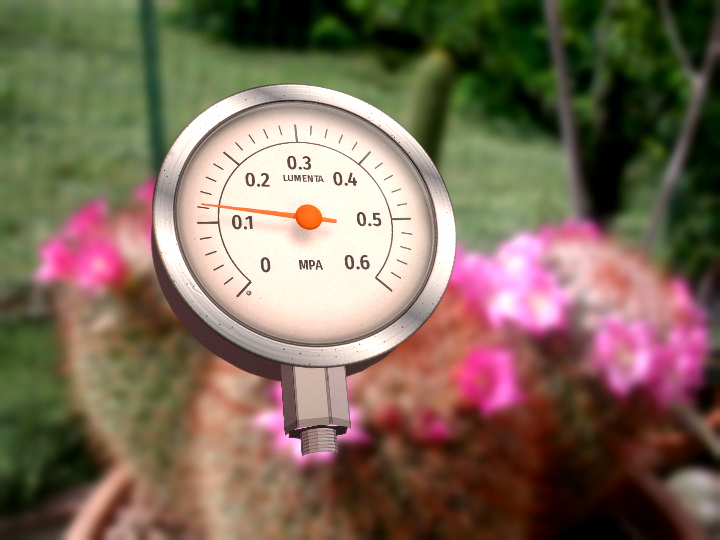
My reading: 0.12; MPa
